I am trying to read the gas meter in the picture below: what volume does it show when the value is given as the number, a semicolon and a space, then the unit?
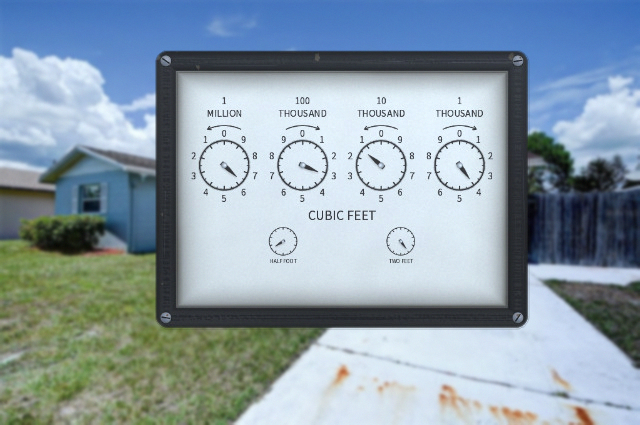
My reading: 631400; ft³
